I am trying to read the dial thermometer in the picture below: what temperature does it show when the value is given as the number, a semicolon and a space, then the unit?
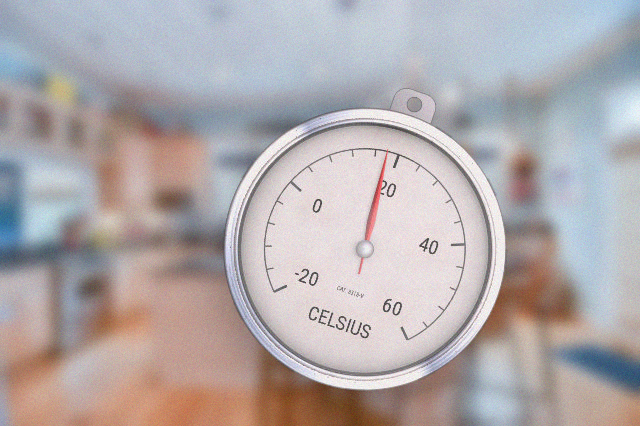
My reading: 18; °C
